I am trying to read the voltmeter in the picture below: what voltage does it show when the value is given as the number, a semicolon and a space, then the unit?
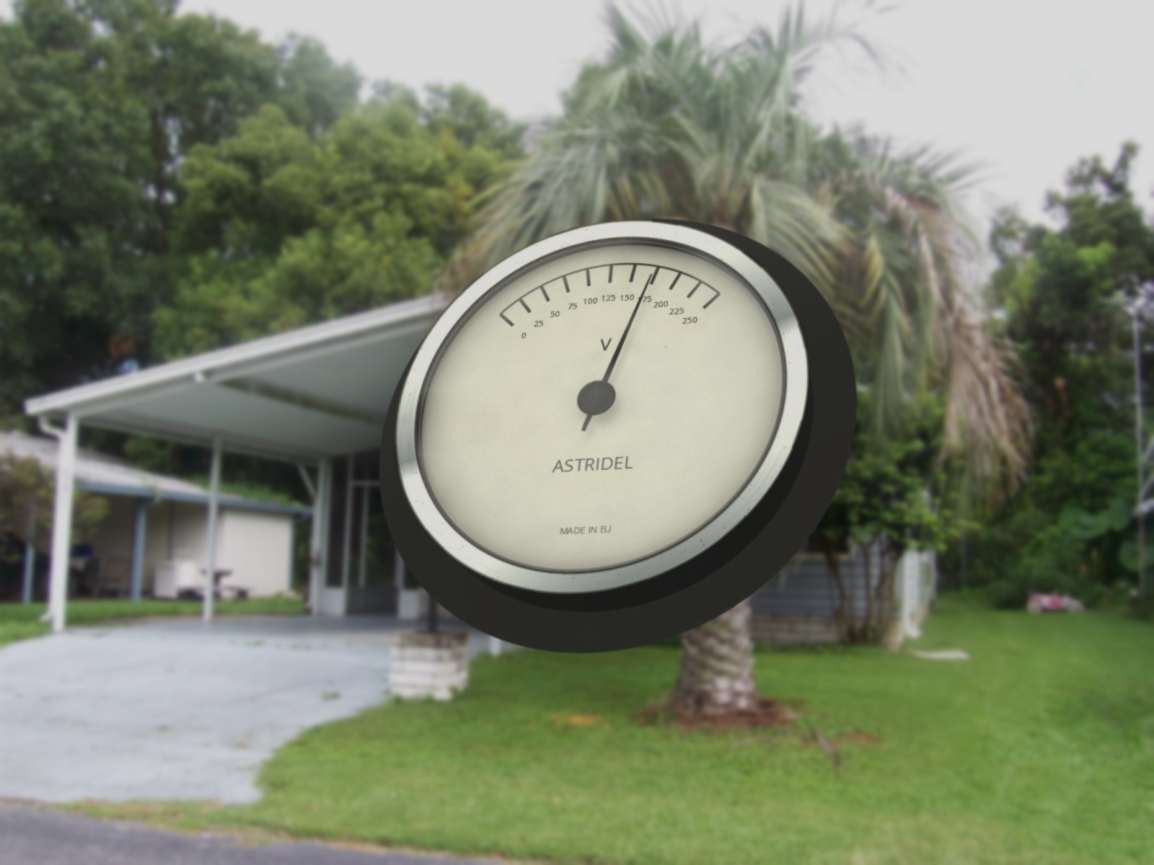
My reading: 175; V
